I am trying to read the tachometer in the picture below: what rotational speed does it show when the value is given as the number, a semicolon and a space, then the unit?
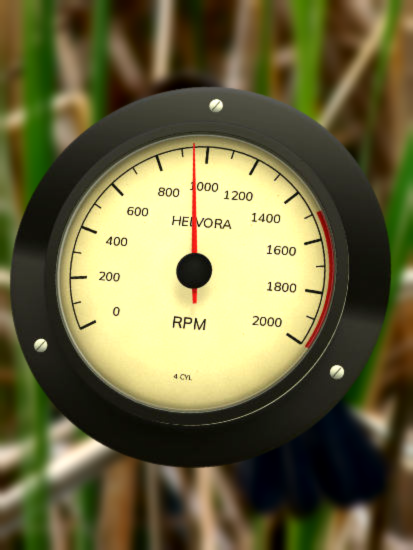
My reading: 950; rpm
